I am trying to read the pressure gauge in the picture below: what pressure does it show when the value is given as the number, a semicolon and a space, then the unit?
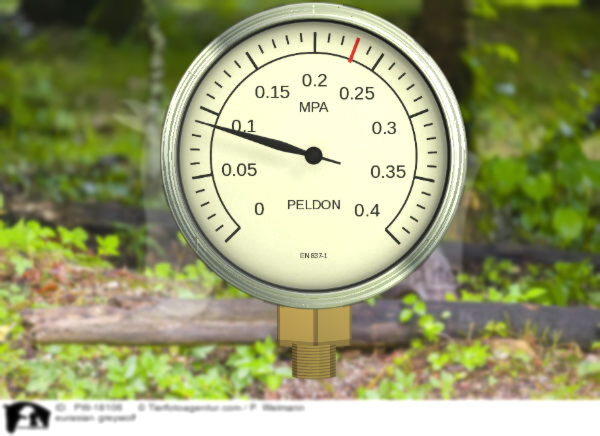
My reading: 0.09; MPa
